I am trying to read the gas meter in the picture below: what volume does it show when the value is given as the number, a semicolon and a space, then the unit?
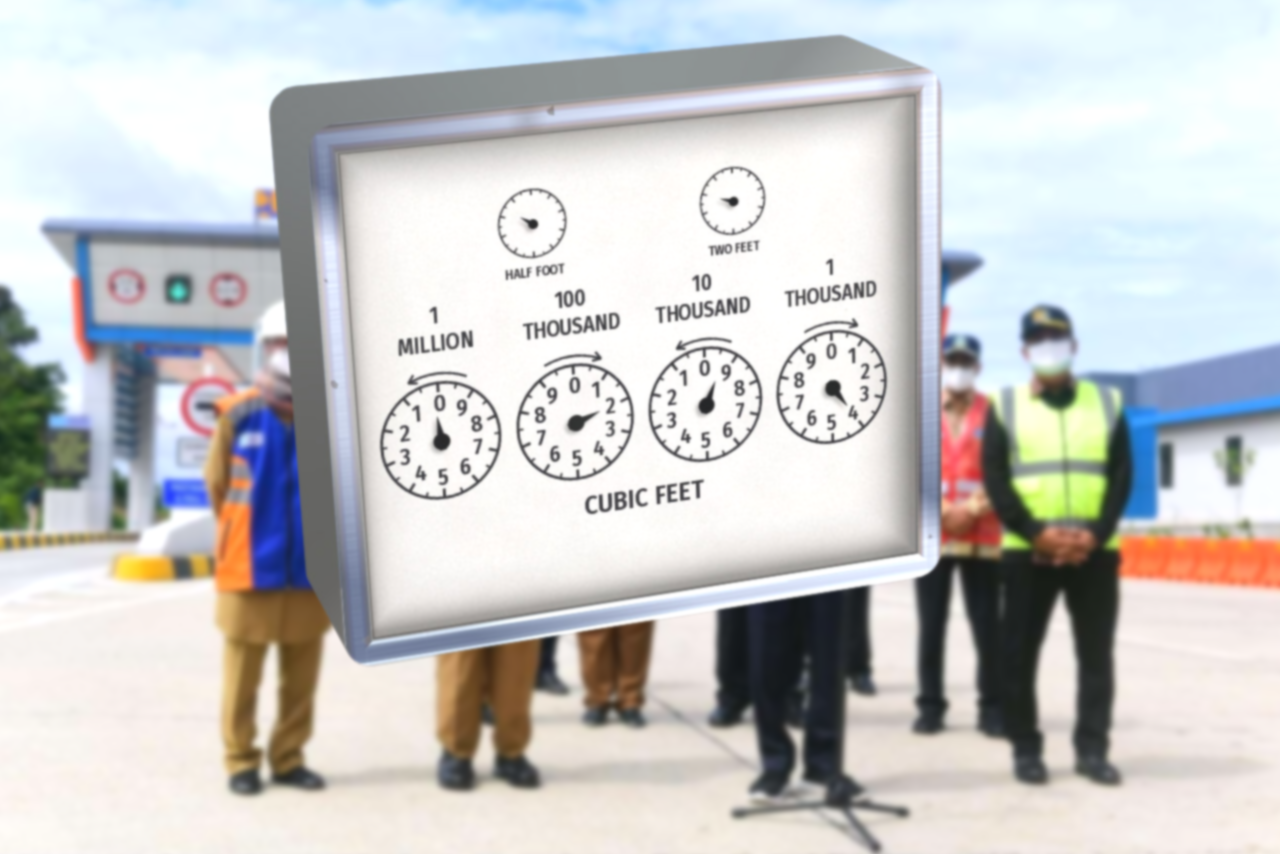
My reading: 19400; ft³
